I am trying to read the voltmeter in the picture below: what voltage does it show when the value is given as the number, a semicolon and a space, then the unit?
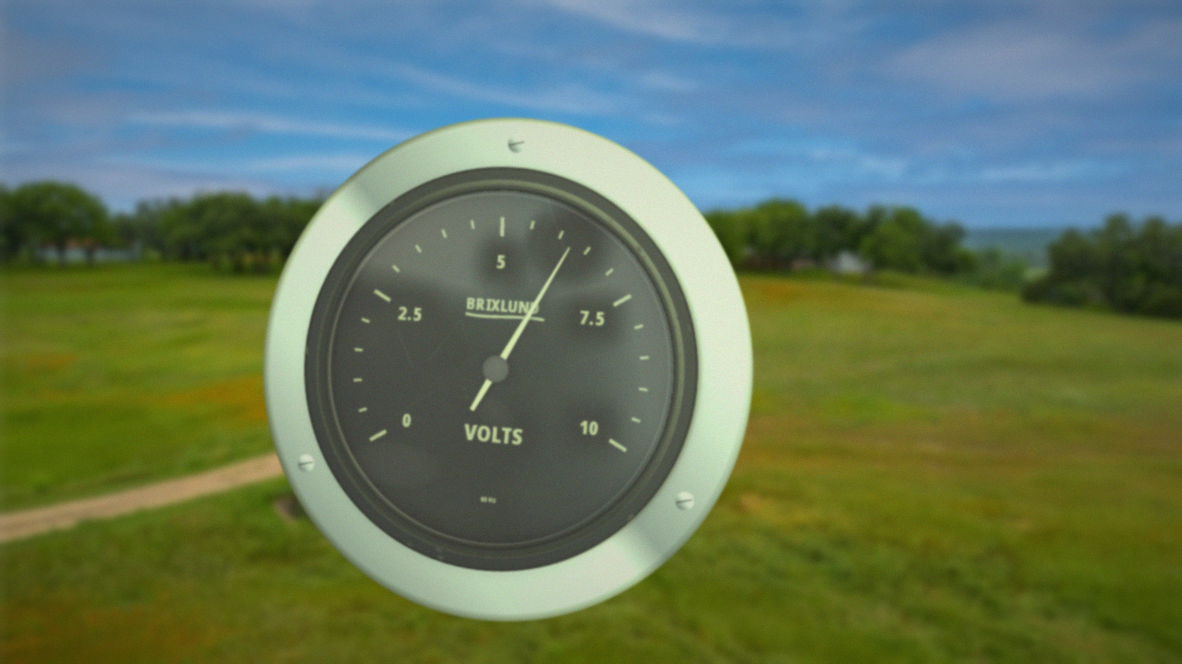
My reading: 6.25; V
